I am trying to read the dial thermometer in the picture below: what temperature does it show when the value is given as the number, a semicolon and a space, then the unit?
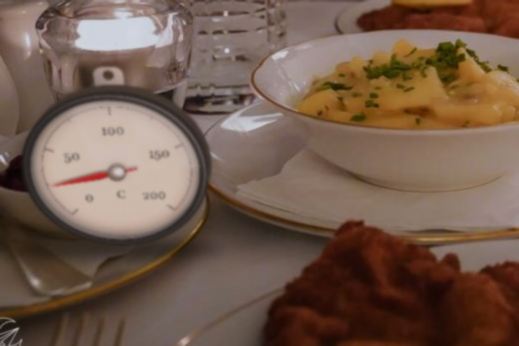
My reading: 25; °C
